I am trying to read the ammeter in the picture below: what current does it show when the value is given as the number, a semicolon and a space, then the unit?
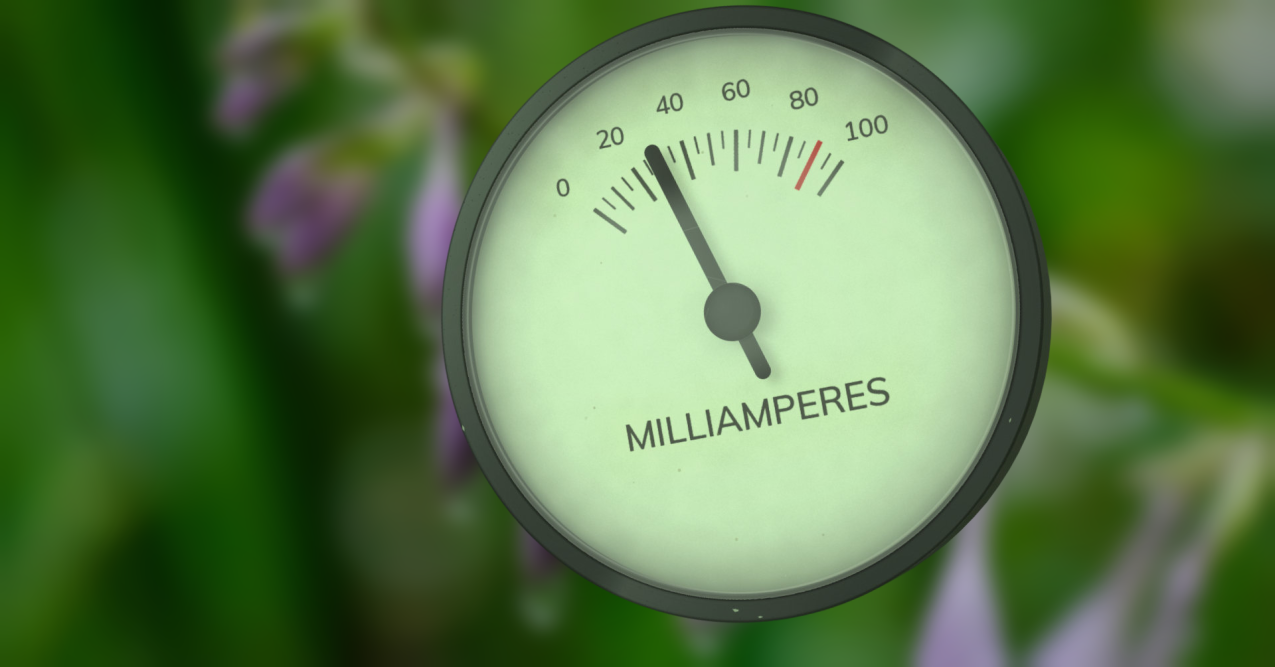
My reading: 30; mA
